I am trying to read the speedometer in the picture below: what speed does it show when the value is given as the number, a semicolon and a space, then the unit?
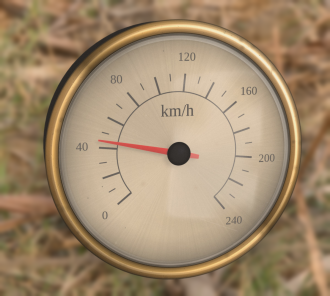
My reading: 45; km/h
